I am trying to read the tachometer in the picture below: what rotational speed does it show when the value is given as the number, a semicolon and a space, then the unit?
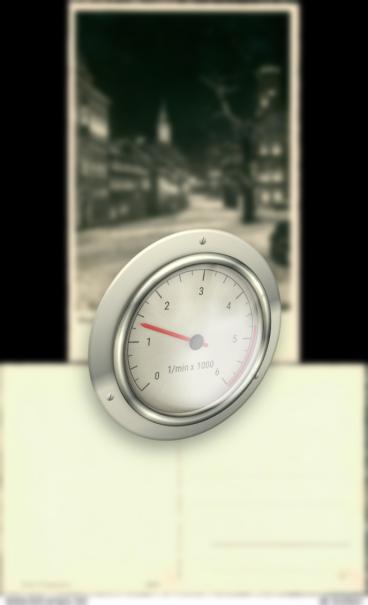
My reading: 1375; rpm
